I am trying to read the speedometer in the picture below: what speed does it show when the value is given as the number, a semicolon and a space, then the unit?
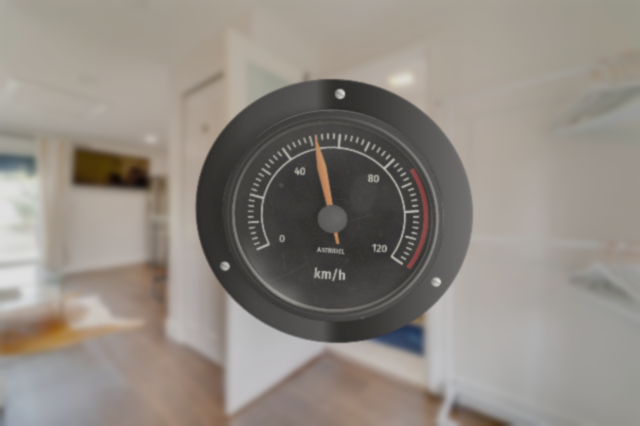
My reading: 52; km/h
